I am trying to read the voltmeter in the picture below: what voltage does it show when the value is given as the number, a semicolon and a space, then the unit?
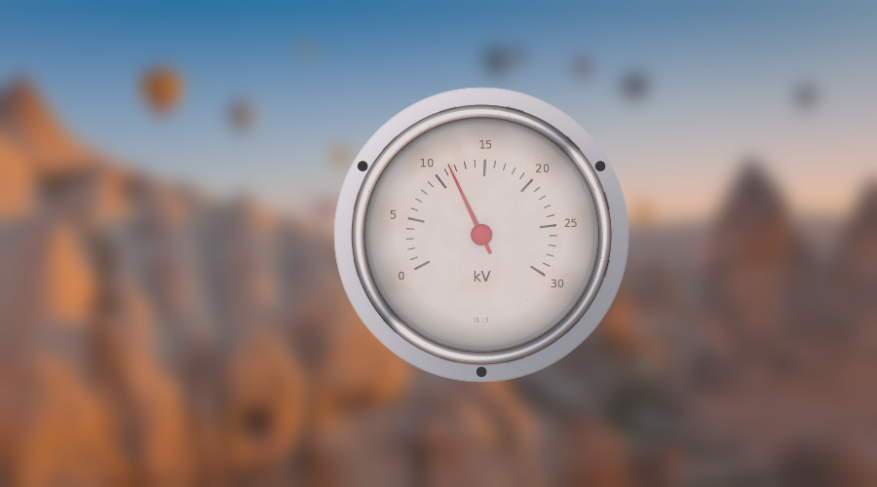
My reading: 11.5; kV
